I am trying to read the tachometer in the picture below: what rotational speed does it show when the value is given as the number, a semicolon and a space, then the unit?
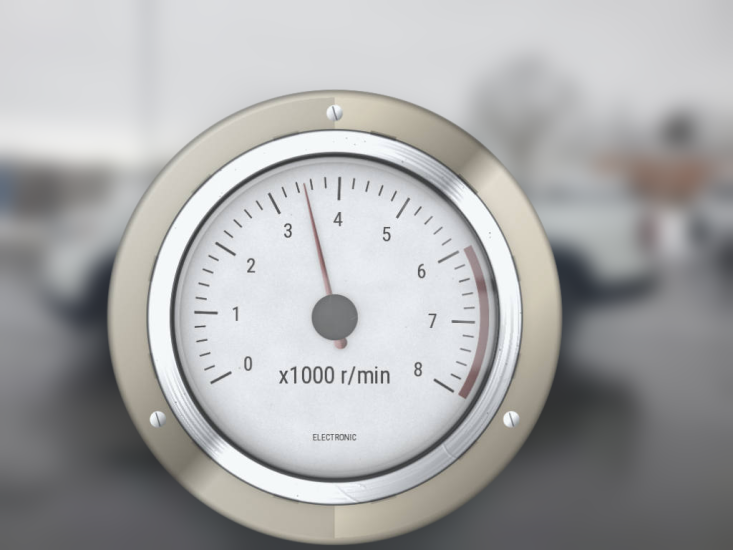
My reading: 3500; rpm
